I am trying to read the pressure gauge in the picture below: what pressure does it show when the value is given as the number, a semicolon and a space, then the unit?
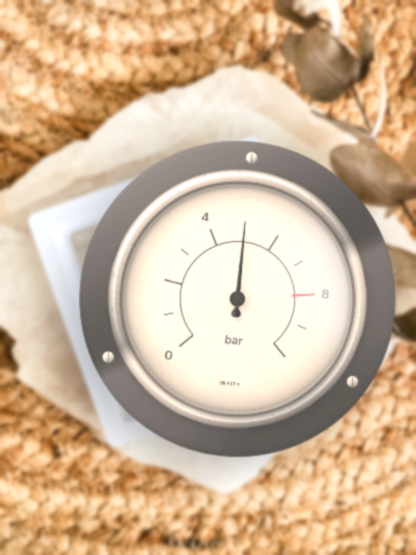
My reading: 5; bar
